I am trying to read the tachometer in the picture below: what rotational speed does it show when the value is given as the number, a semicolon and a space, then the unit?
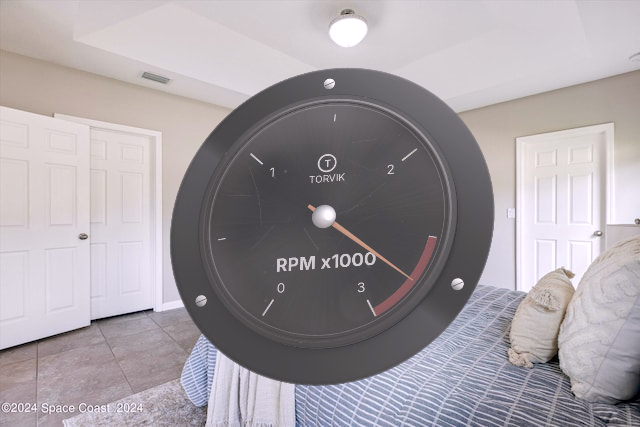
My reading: 2750; rpm
